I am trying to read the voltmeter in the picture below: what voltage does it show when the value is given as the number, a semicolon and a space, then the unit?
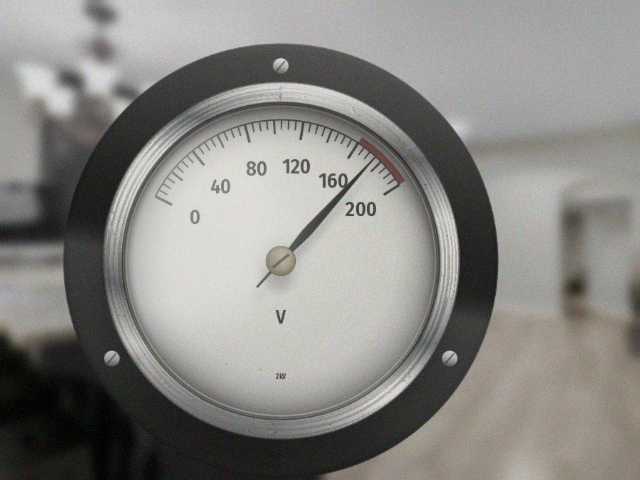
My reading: 175; V
